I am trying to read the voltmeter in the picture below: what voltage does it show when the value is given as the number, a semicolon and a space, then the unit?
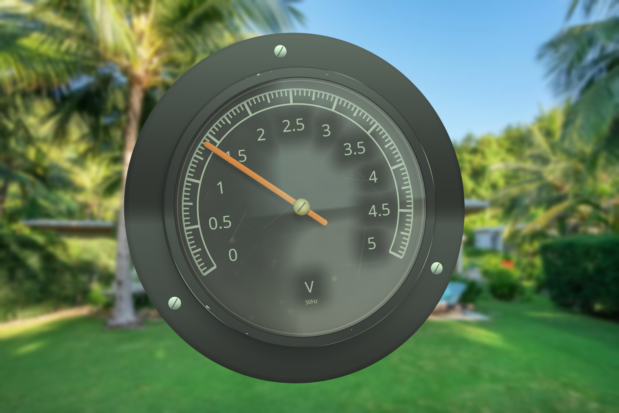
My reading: 1.4; V
